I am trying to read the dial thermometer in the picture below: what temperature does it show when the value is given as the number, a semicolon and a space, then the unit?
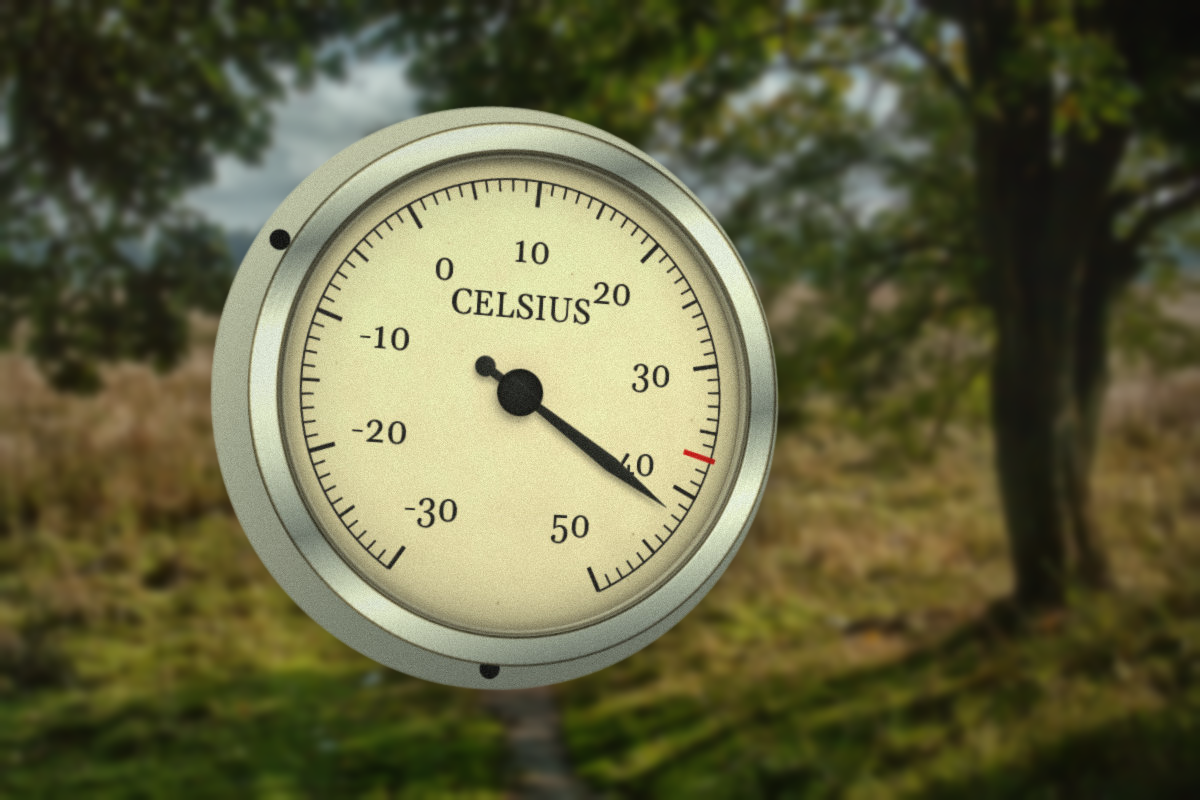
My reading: 42; °C
